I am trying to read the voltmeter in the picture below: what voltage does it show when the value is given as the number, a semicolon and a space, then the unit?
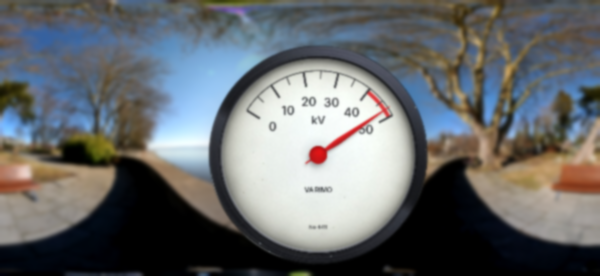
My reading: 47.5; kV
